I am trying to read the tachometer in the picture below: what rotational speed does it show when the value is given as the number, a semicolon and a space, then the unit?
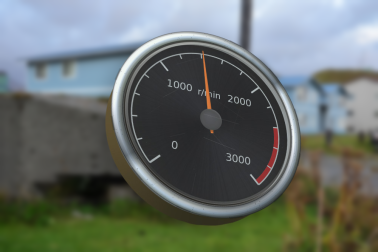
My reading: 1400; rpm
